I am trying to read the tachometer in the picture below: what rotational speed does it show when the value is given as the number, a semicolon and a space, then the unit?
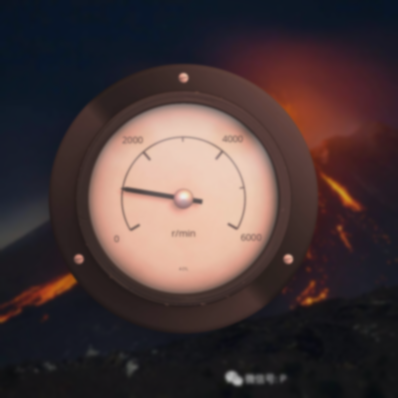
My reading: 1000; rpm
